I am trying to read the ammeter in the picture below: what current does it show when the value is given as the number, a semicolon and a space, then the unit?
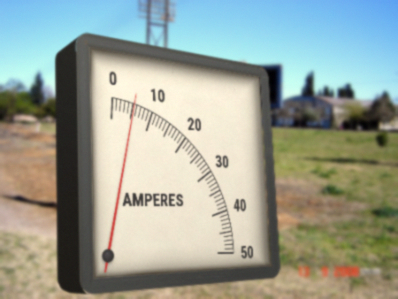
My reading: 5; A
